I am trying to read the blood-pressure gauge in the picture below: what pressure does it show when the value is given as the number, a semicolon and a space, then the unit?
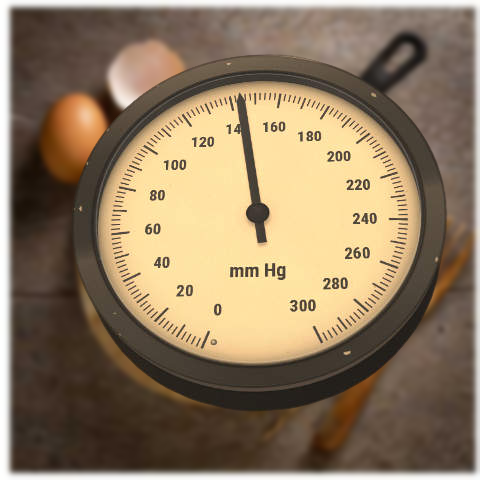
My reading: 144; mmHg
